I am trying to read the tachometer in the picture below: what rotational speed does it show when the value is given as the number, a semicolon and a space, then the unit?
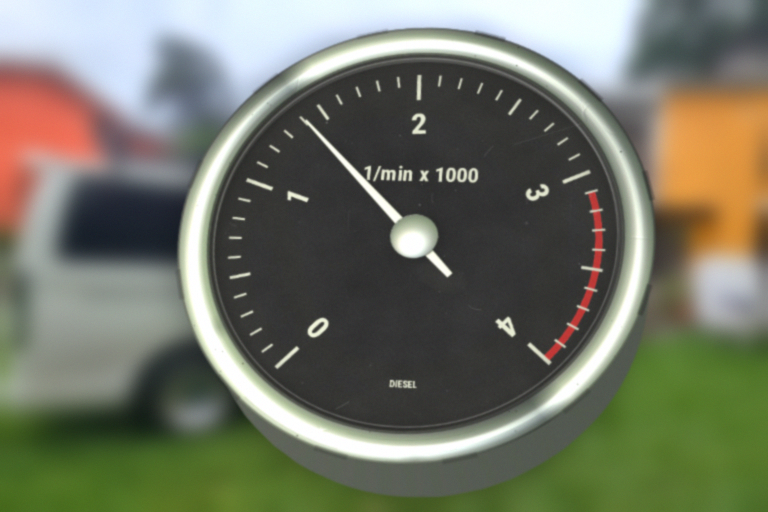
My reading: 1400; rpm
